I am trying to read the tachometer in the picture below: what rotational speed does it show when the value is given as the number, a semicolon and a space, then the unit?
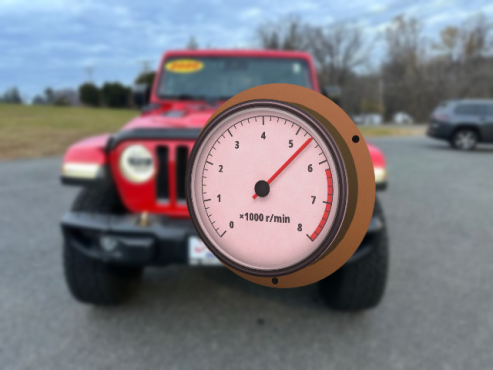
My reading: 5400; rpm
